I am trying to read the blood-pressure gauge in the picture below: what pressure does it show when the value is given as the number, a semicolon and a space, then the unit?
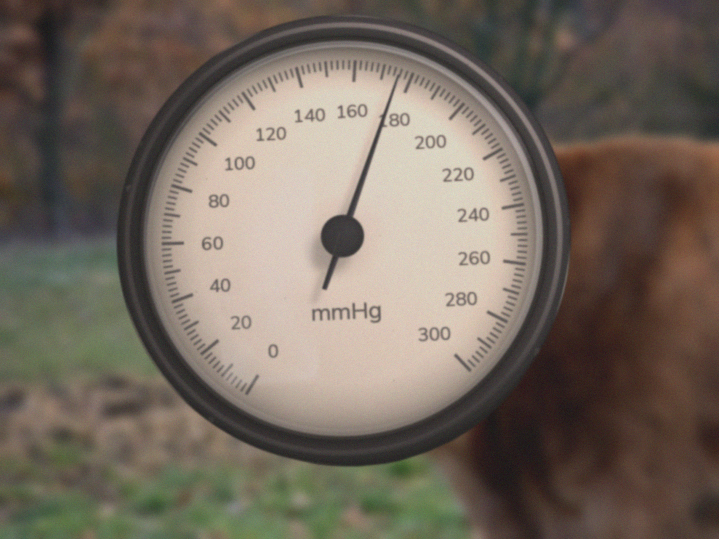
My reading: 176; mmHg
